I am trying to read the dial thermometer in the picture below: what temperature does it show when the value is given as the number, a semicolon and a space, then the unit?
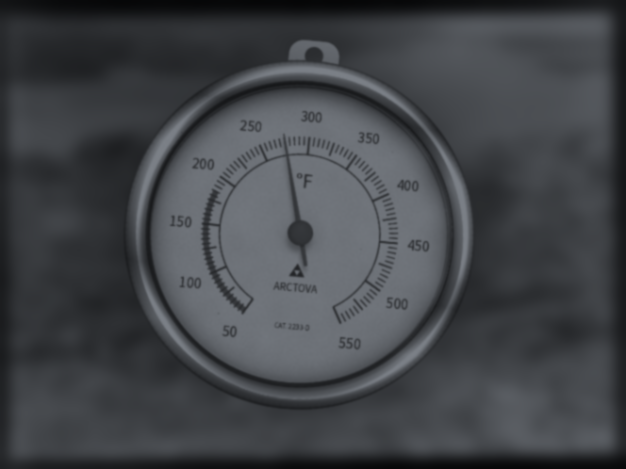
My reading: 275; °F
